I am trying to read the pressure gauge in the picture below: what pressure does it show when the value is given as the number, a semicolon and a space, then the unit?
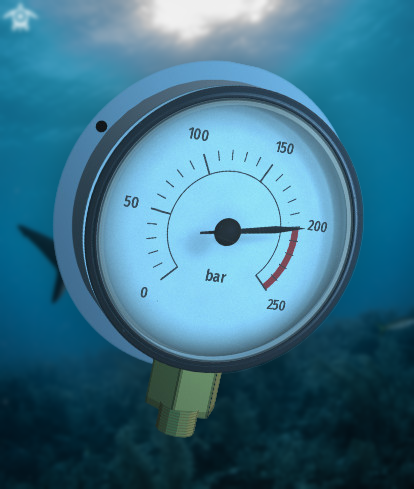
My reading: 200; bar
